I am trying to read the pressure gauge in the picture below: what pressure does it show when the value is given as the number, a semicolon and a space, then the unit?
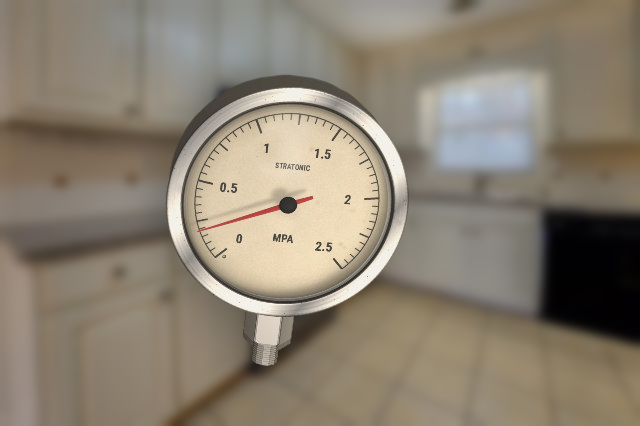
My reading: 0.2; MPa
